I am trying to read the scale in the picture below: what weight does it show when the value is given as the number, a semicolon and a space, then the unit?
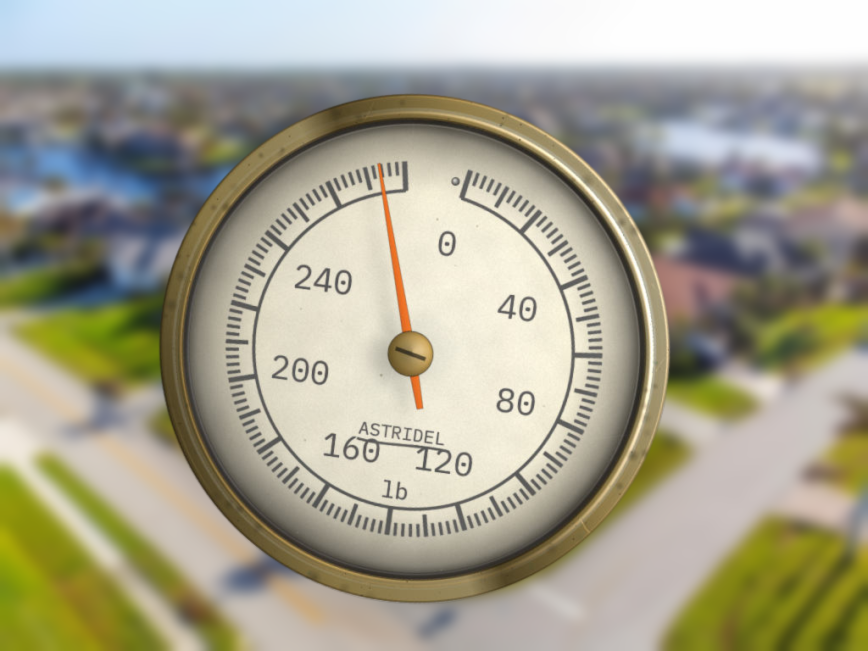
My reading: 274; lb
